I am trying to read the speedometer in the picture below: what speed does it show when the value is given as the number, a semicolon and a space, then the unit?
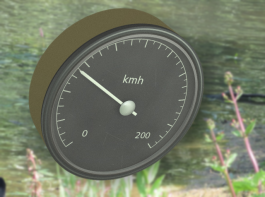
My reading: 55; km/h
